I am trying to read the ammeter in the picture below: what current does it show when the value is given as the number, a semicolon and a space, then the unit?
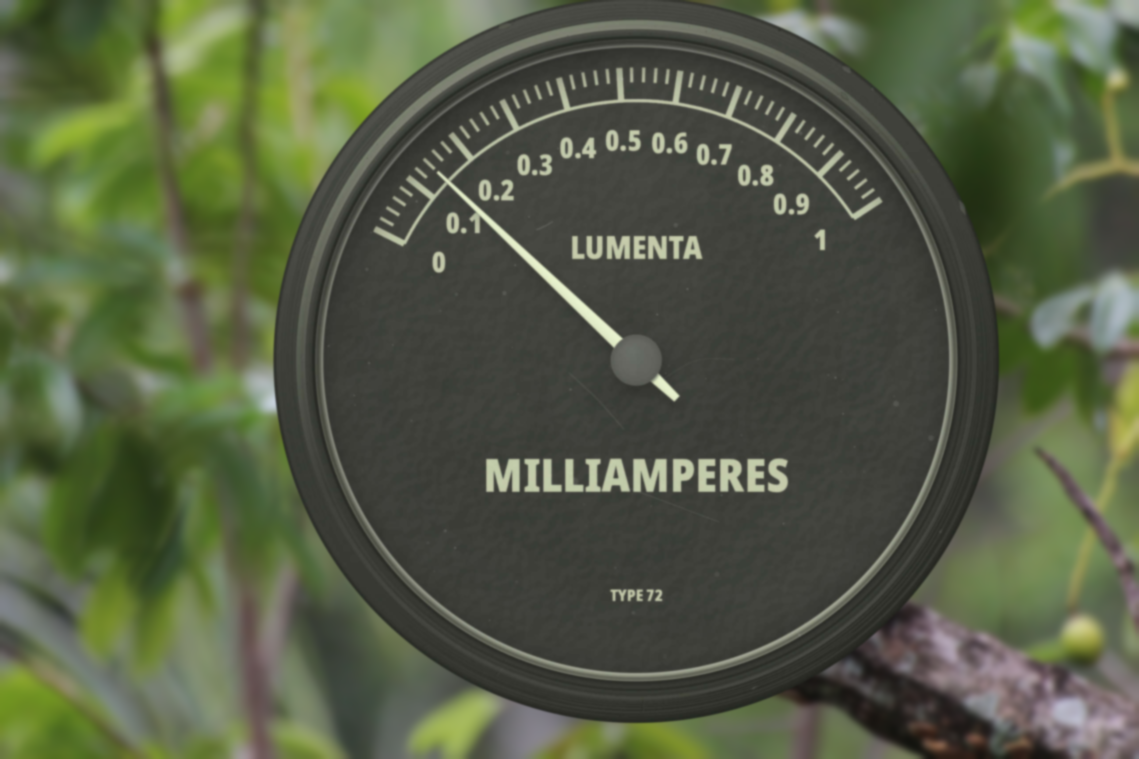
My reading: 0.14; mA
